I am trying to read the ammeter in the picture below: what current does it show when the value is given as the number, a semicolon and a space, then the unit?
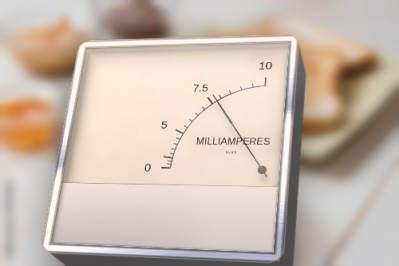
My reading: 7.75; mA
